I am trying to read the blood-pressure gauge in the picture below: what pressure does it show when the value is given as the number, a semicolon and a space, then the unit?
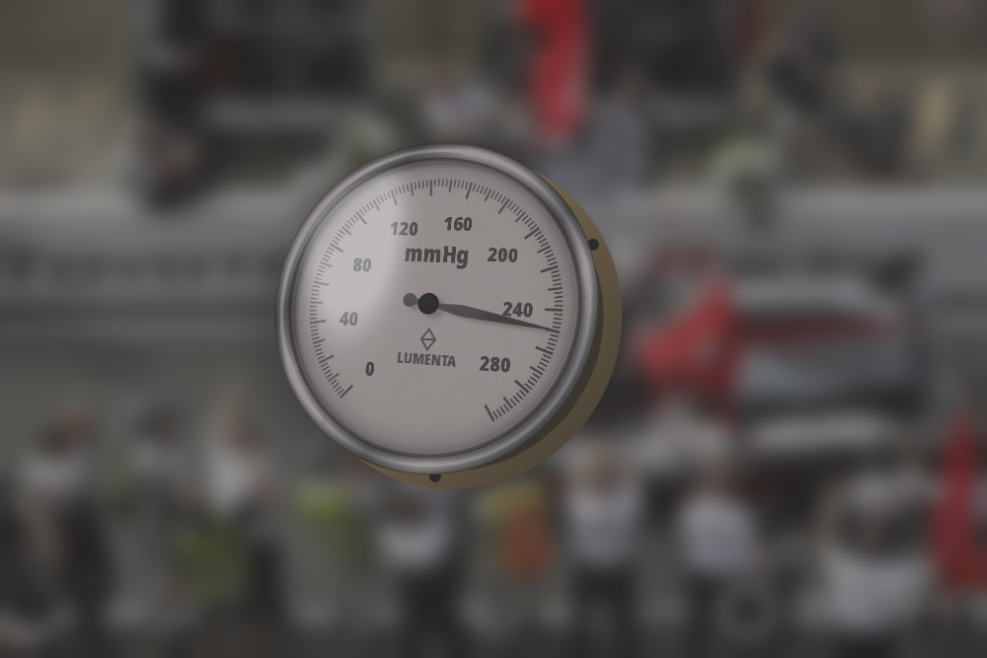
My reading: 250; mmHg
